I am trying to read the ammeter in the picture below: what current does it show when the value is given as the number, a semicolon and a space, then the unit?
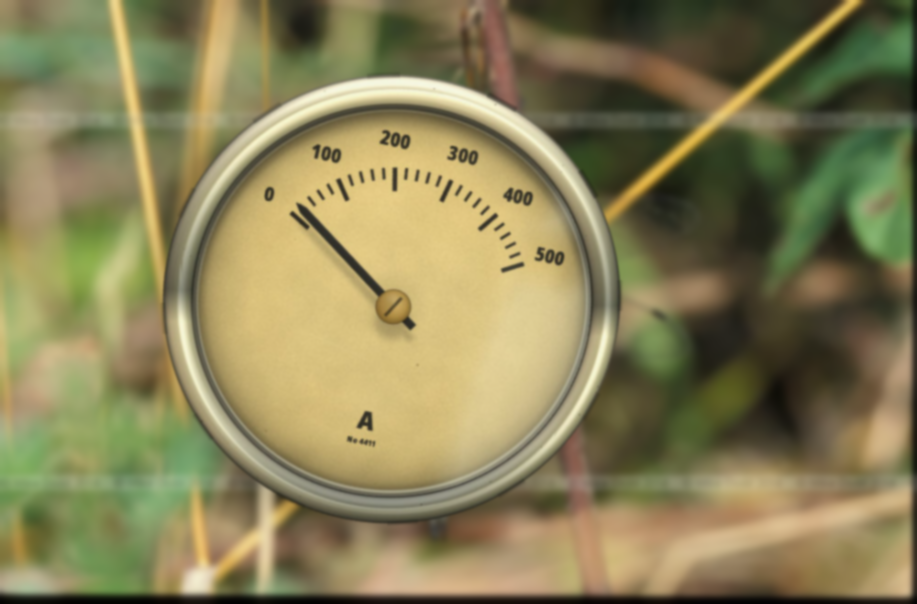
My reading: 20; A
